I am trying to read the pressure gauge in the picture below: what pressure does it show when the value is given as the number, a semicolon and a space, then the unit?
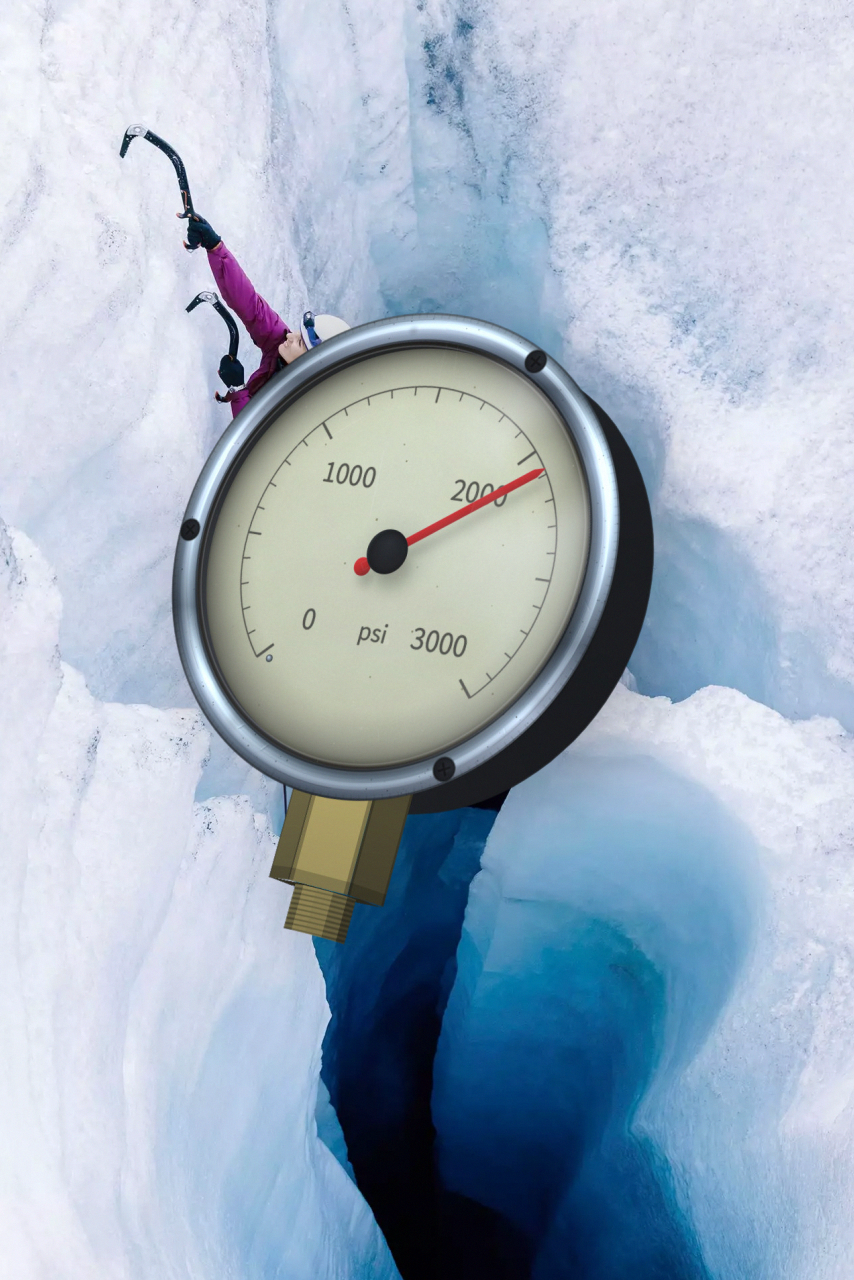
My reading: 2100; psi
